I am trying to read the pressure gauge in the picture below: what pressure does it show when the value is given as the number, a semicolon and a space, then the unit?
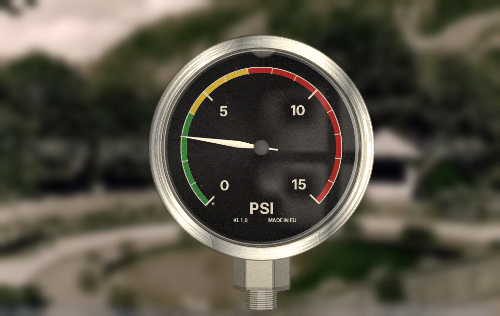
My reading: 3; psi
